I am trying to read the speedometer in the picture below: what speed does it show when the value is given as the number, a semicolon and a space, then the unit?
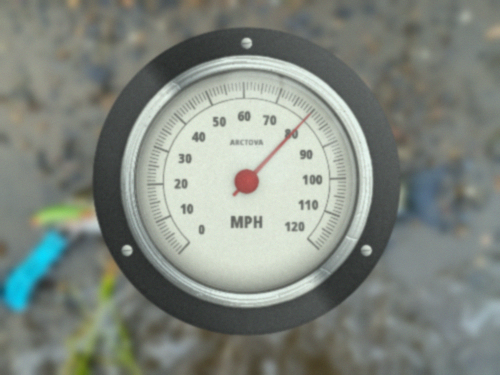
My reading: 80; mph
